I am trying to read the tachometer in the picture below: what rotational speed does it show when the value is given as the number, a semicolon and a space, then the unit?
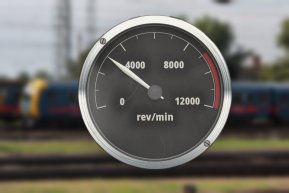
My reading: 3000; rpm
